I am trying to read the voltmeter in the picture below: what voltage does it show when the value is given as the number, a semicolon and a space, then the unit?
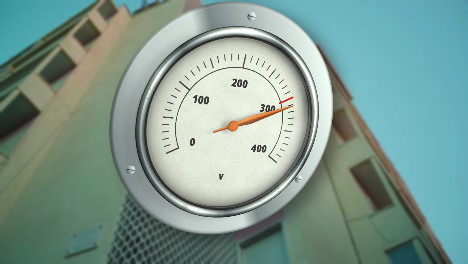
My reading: 310; V
